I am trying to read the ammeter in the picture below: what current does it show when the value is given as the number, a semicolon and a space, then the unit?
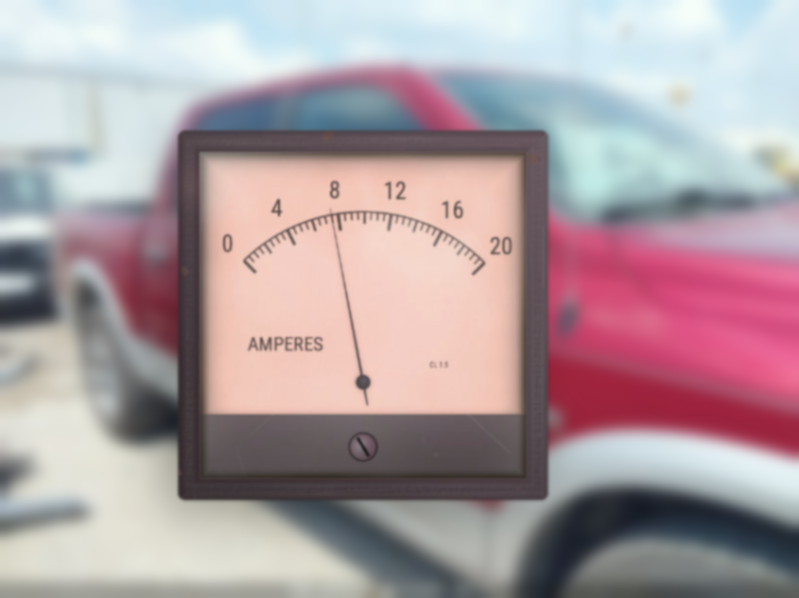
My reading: 7.5; A
